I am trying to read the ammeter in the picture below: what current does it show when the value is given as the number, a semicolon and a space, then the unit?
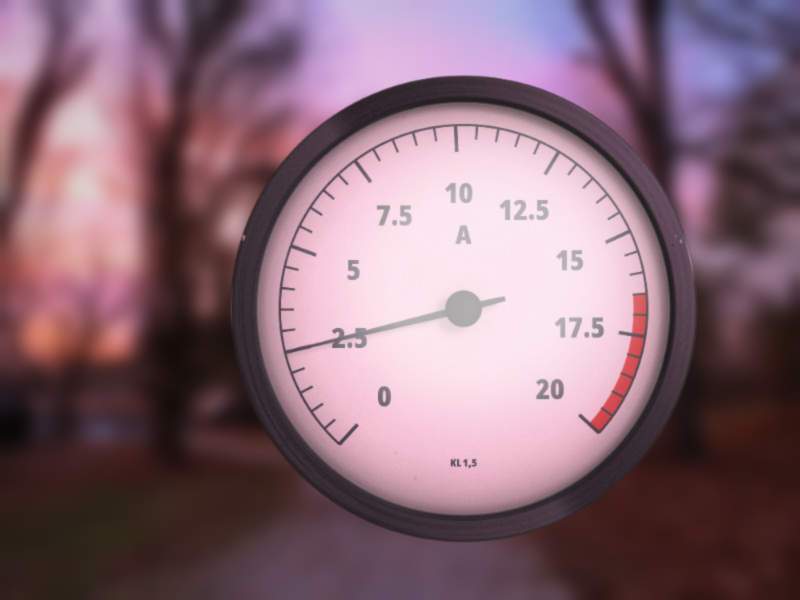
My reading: 2.5; A
